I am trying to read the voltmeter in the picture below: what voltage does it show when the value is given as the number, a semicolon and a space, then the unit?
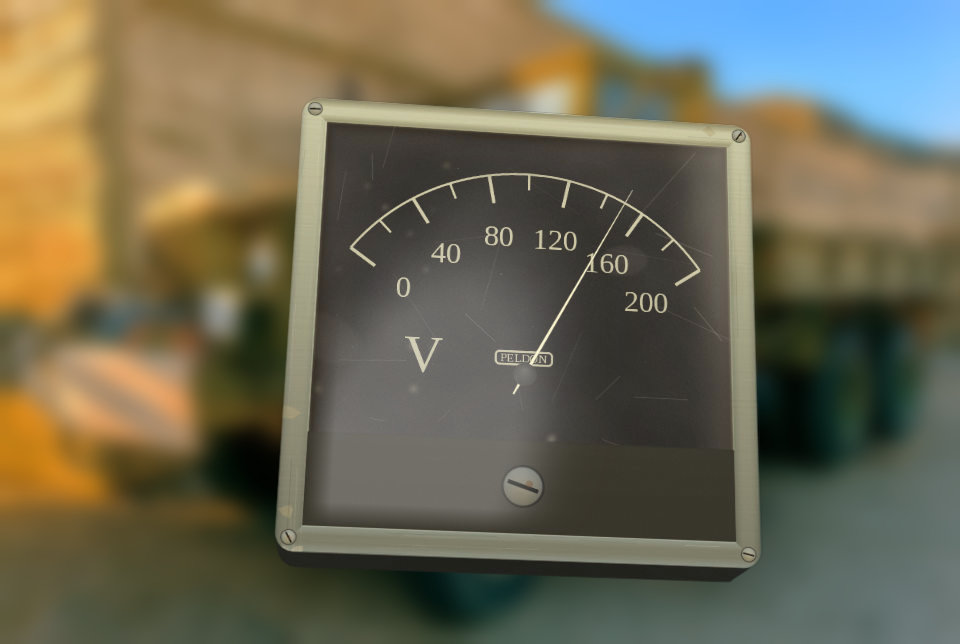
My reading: 150; V
